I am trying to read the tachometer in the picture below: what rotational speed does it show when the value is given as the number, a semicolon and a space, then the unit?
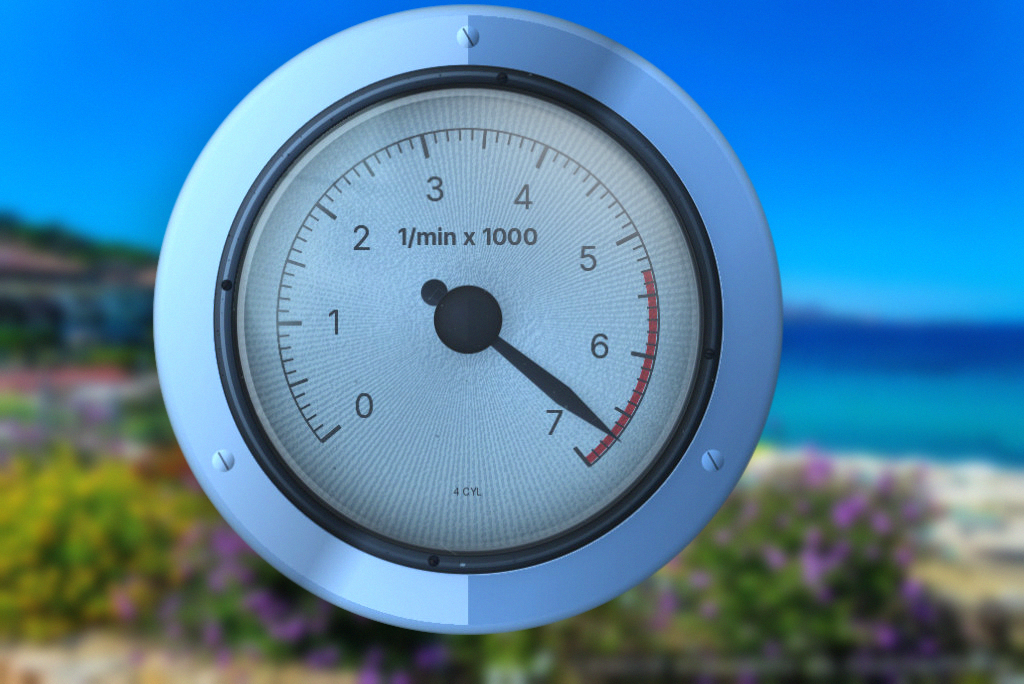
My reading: 6700; rpm
